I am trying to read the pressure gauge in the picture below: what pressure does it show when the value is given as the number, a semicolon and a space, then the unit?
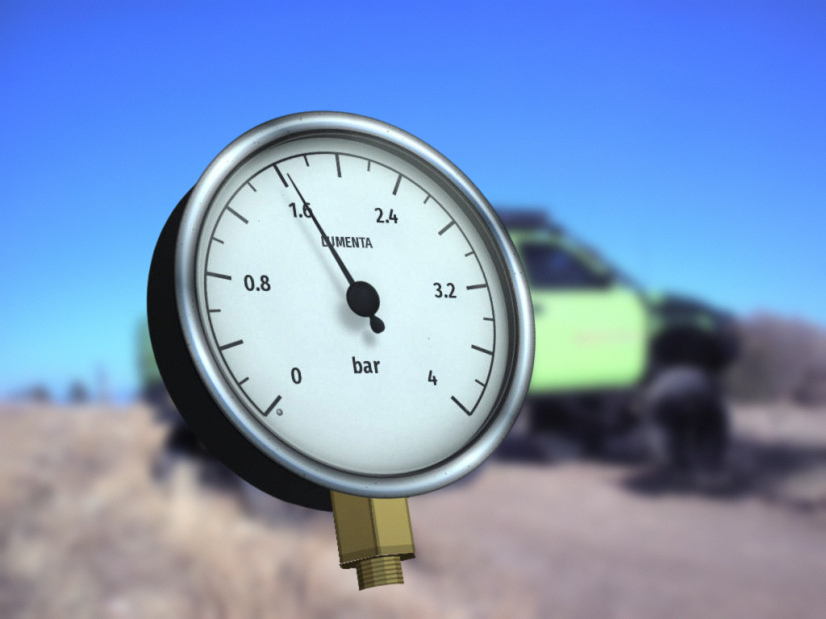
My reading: 1.6; bar
